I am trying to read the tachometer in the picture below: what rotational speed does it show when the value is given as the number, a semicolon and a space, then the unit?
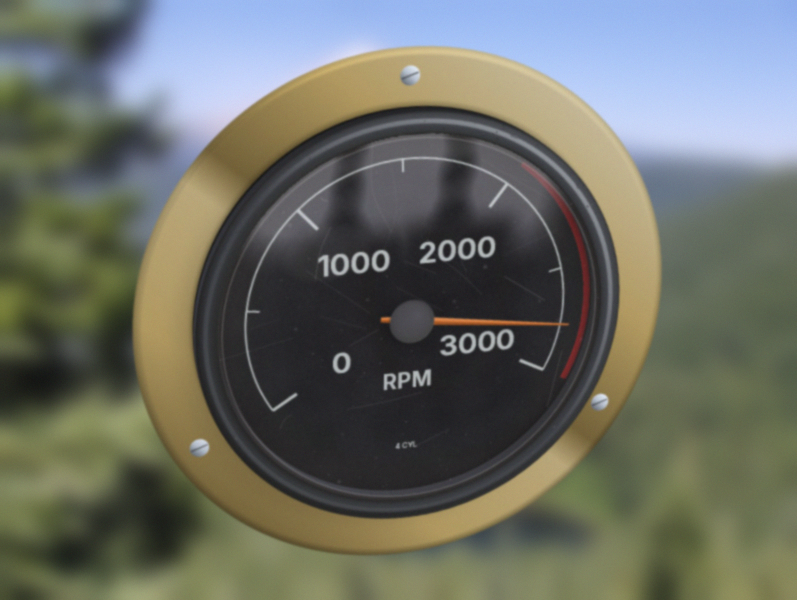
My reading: 2750; rpm
